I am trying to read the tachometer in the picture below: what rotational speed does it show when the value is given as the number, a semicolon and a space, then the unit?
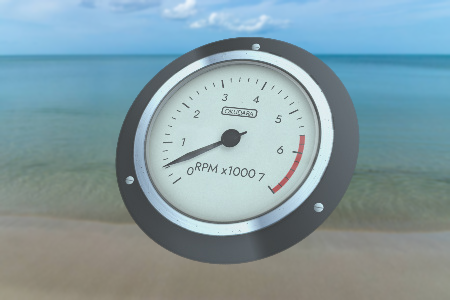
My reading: 400; rpm
